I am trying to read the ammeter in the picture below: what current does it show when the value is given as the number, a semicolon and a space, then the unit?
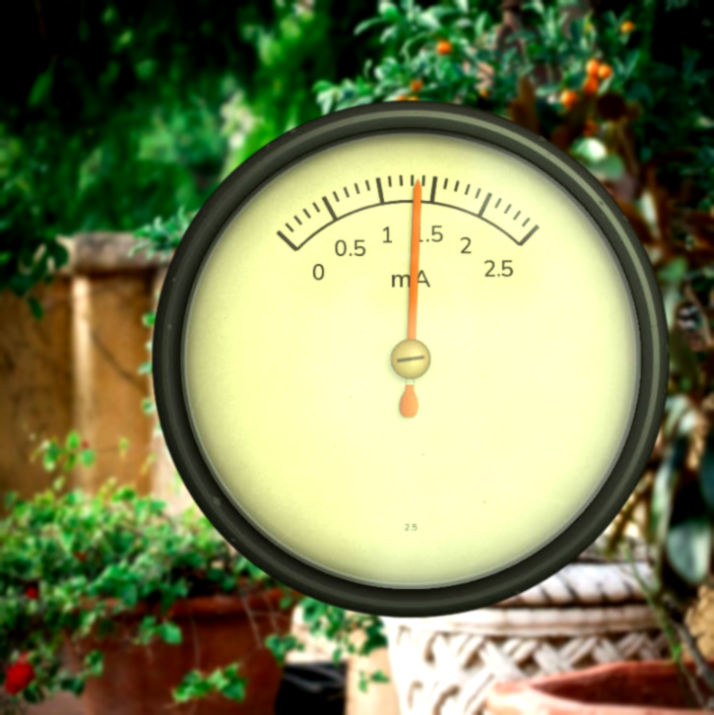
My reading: 1.35; mA
